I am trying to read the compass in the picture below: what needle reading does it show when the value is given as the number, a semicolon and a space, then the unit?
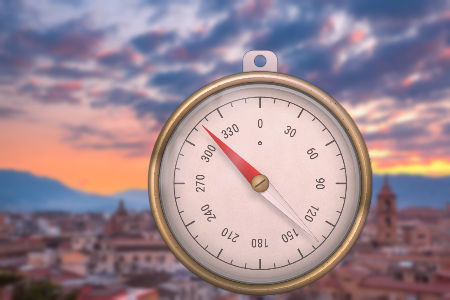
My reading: 315; °
